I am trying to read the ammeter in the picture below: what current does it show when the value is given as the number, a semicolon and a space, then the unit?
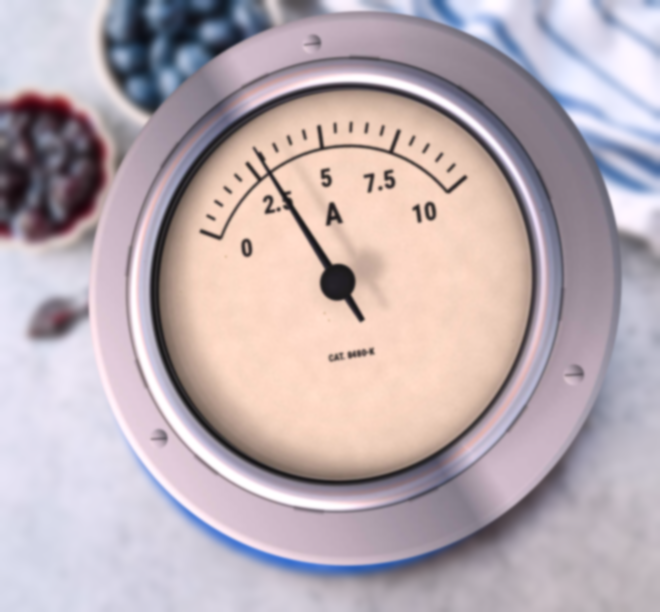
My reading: 3; A
